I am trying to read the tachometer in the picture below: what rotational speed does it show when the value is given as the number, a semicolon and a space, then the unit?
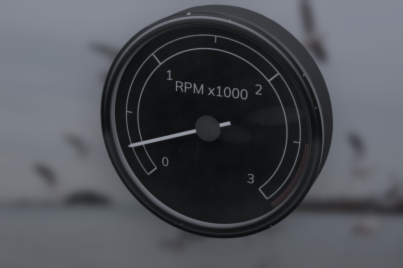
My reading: 250; rpm
